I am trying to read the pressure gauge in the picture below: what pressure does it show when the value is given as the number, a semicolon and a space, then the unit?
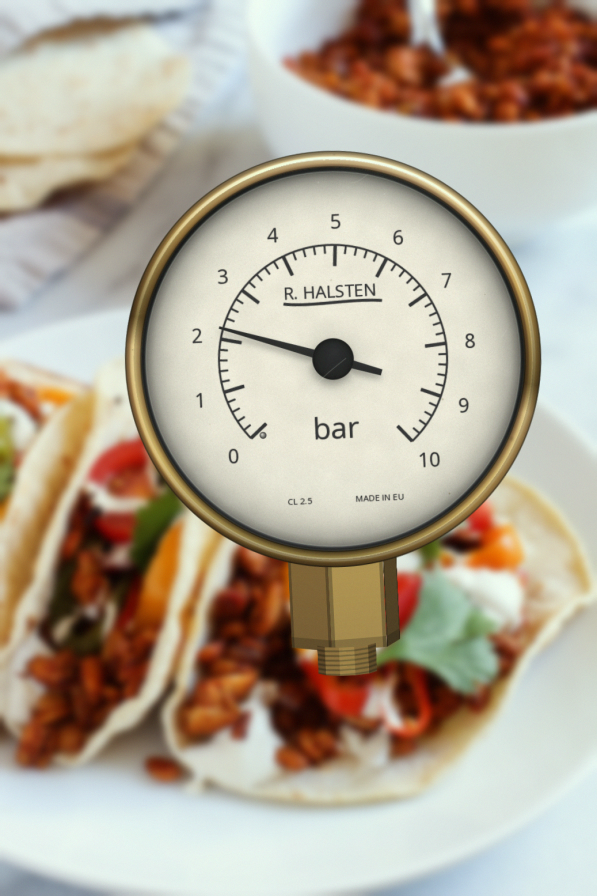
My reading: 2.2; bar
